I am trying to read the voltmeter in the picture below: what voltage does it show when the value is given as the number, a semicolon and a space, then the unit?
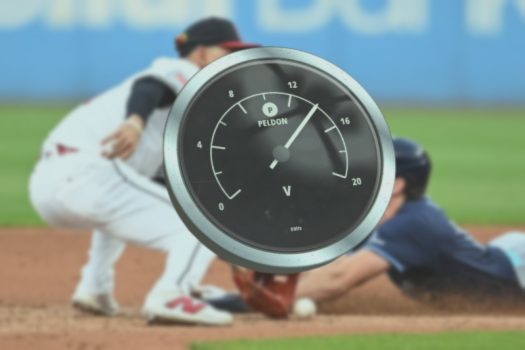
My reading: 14; V
